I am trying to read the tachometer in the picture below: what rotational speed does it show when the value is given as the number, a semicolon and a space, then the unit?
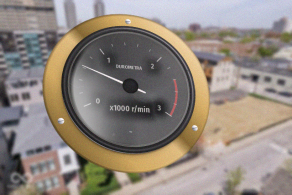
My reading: 600; rpm
